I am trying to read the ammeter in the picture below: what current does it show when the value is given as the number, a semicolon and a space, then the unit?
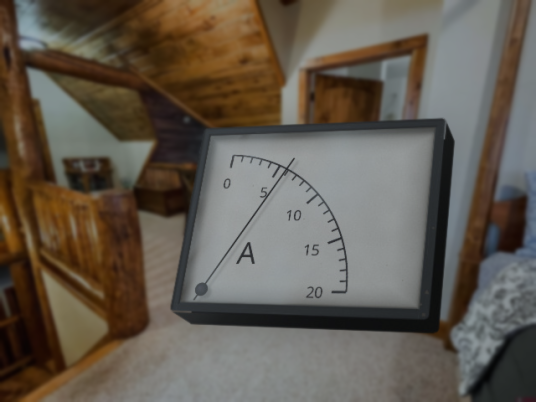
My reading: 6; A
